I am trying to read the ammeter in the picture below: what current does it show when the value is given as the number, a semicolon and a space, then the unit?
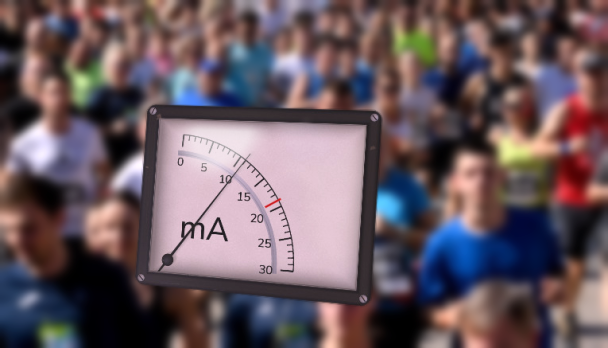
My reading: 11; mA
